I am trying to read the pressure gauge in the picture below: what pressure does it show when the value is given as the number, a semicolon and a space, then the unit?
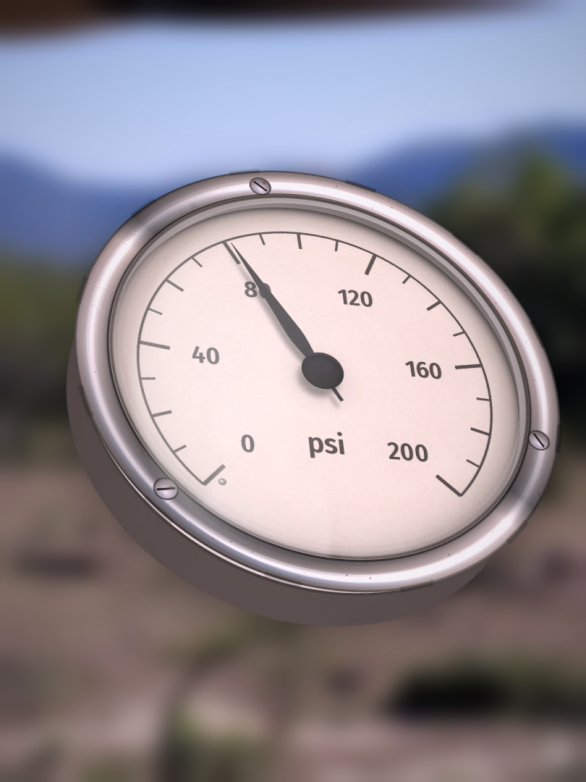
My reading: 80; psi
